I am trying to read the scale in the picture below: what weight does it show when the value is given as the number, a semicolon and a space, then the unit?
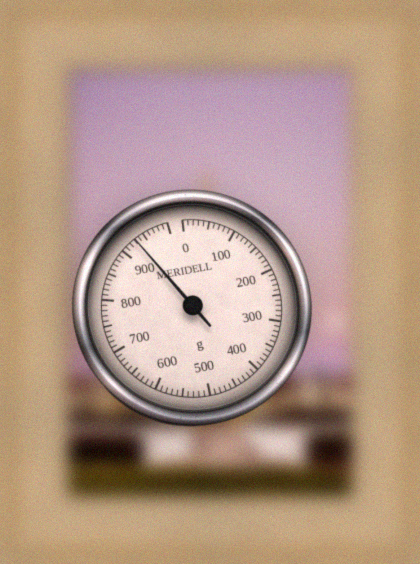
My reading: 930; g
